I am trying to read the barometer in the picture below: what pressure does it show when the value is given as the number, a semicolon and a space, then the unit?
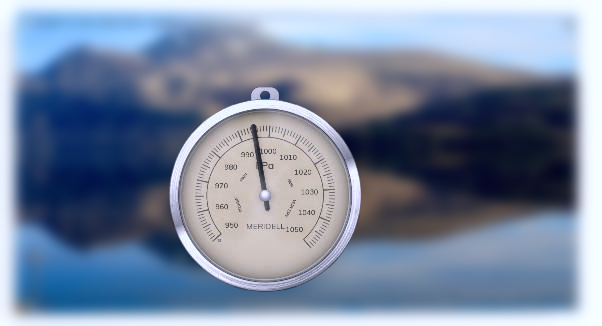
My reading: 995; hPa
